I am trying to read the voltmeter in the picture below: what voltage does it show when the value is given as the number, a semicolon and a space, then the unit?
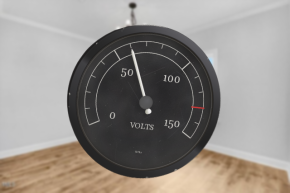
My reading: 60; V
